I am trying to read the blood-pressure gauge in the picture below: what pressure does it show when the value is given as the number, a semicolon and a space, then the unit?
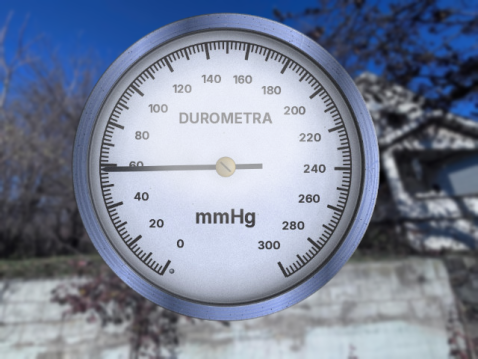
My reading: 58; mmHg
